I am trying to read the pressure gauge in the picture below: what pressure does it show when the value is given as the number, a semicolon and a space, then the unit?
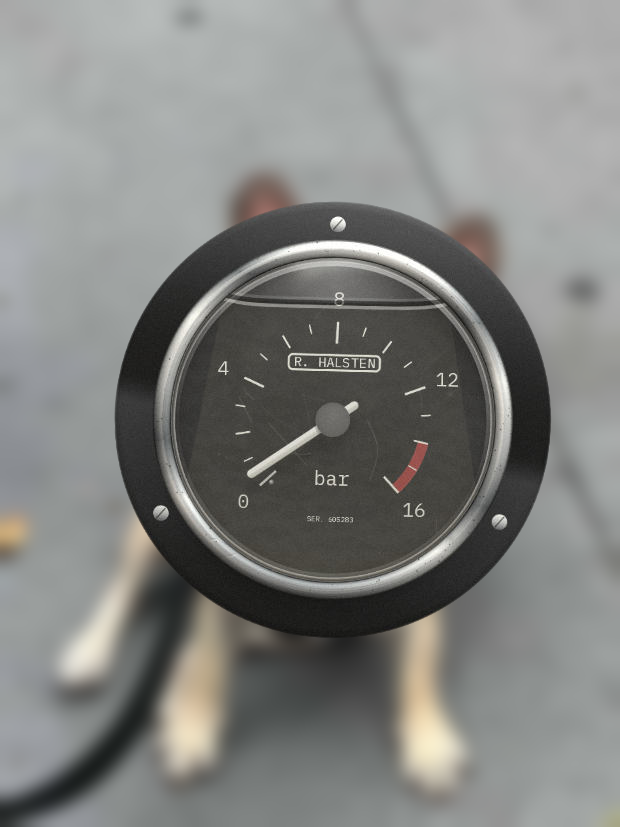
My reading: 0.5; bar
